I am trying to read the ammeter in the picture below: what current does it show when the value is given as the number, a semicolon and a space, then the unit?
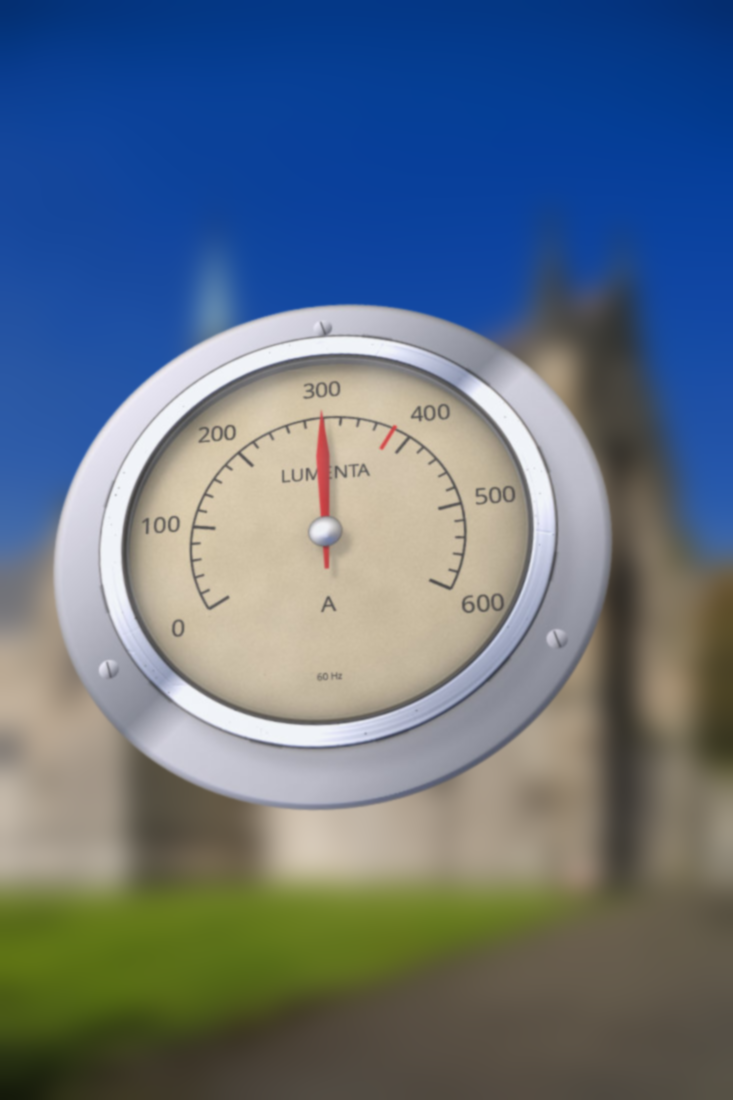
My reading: 300; A
